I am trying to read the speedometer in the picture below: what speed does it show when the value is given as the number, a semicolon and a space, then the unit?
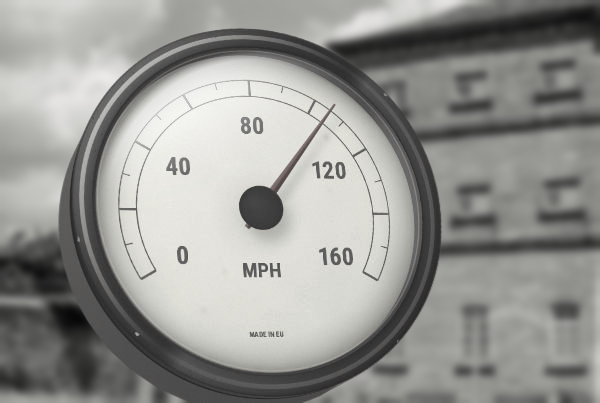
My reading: 105; mph
